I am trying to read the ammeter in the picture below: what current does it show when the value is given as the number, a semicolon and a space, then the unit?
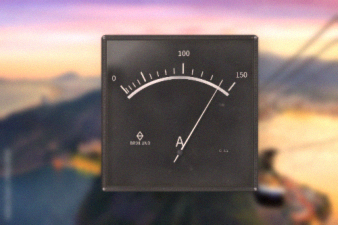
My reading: 140; A
